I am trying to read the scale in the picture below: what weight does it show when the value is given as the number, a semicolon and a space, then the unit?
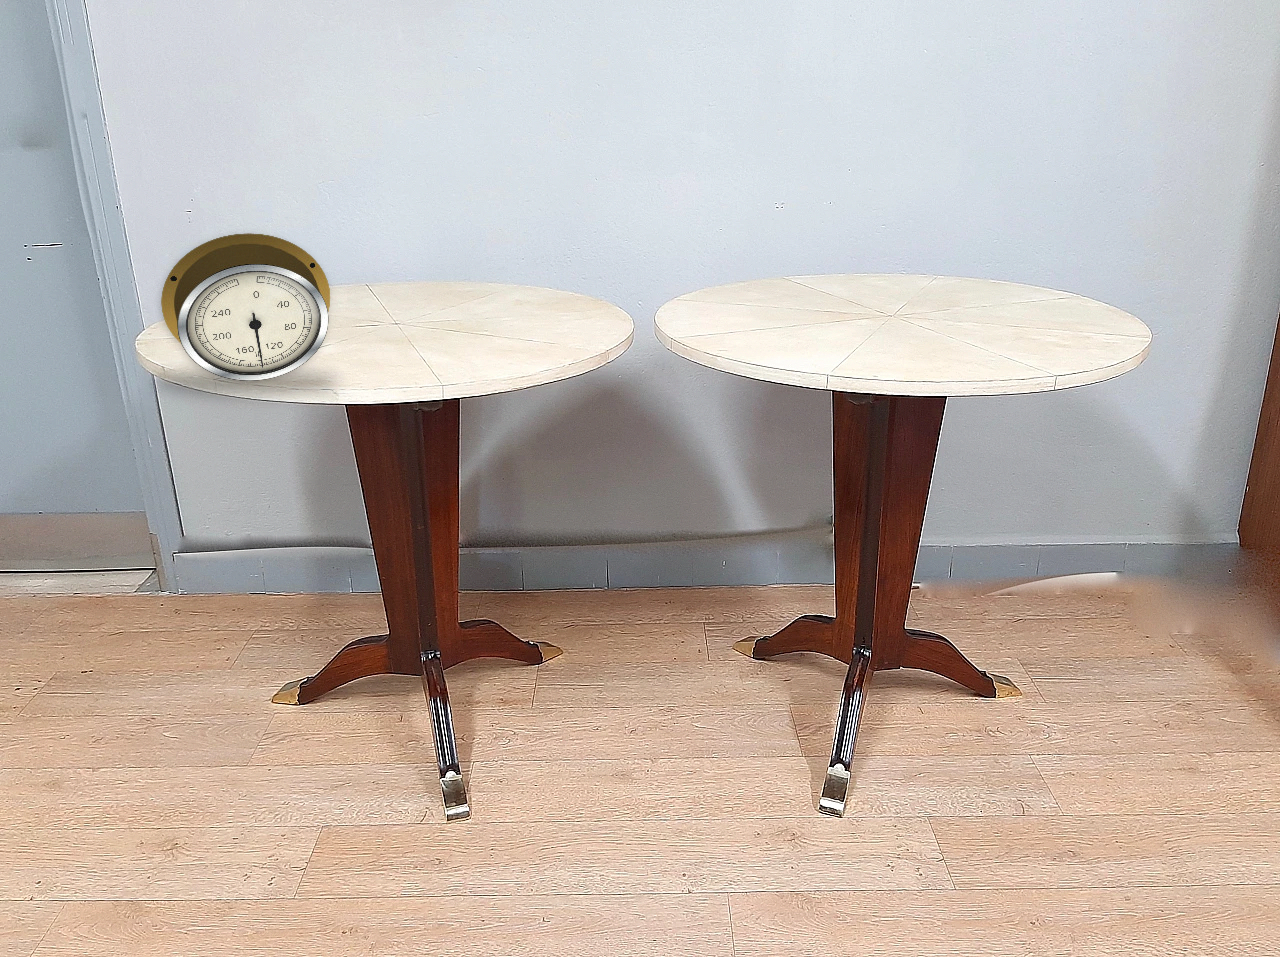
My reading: 140; lb
